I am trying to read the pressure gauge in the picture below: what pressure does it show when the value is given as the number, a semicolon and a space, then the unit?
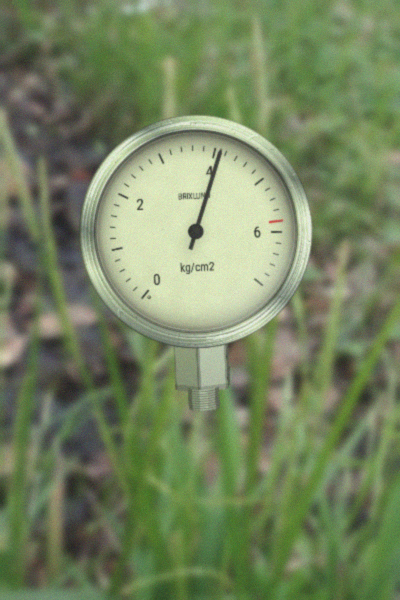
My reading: 4.1; kg/cm²
